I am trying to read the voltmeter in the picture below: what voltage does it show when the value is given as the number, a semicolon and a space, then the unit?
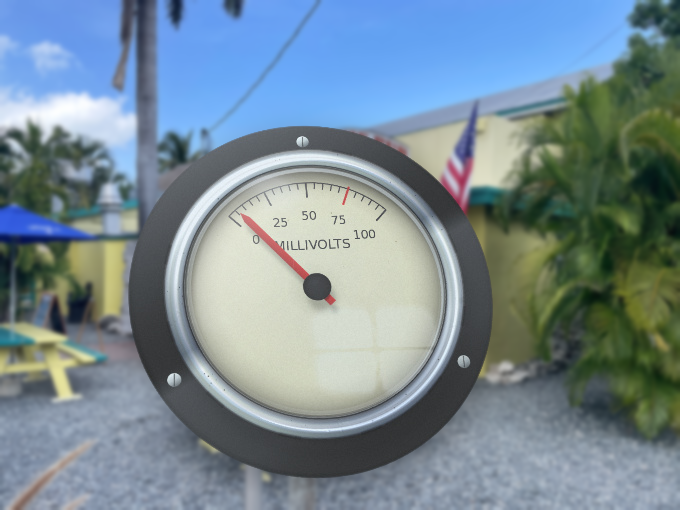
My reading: 5; mV
